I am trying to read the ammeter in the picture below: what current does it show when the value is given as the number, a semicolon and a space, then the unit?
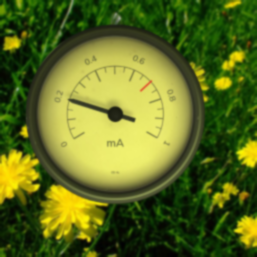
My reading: 0.2; mA
